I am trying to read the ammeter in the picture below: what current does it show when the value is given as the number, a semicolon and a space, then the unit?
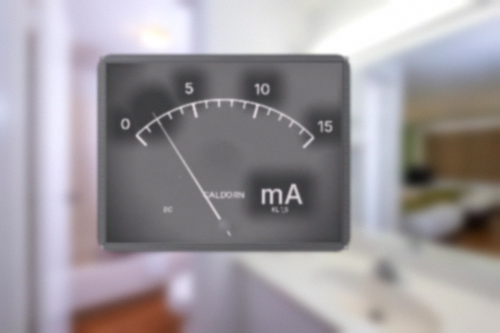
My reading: 2; mA
